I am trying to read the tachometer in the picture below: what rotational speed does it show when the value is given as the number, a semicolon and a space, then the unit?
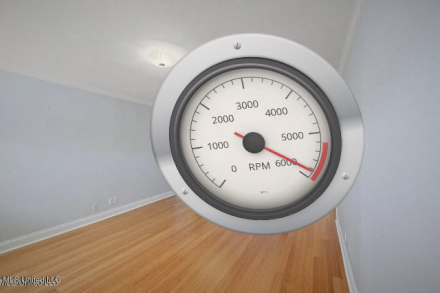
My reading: 5800; rpm
